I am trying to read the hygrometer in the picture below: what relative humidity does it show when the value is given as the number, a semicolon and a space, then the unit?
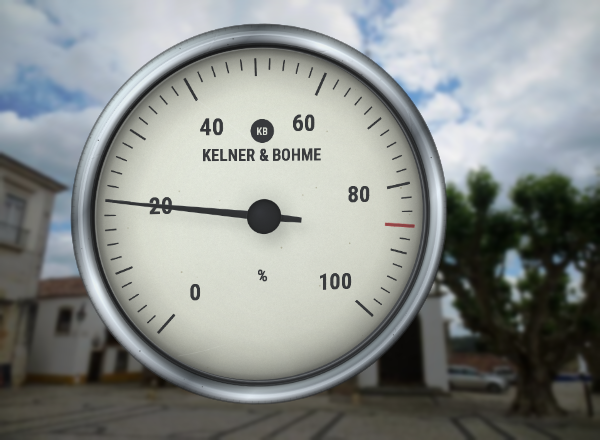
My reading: 20; %
